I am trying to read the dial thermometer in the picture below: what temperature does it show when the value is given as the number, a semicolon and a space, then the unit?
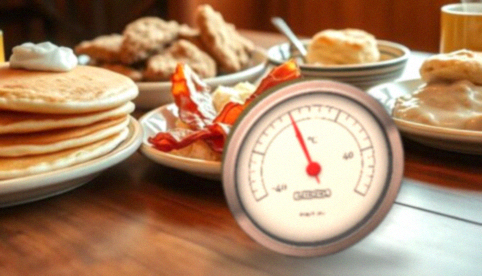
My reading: 0; °C
